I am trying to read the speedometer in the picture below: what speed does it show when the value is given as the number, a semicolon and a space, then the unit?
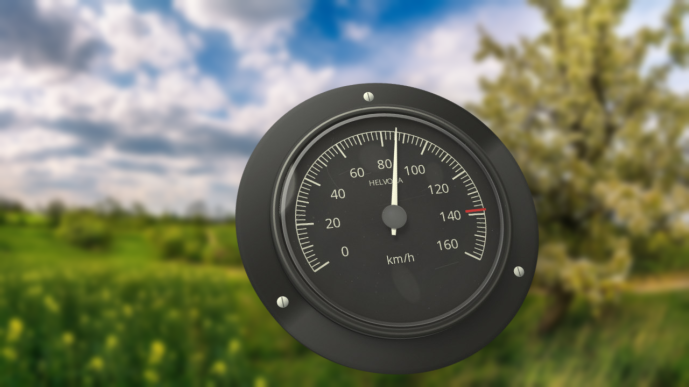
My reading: 86; km/h
